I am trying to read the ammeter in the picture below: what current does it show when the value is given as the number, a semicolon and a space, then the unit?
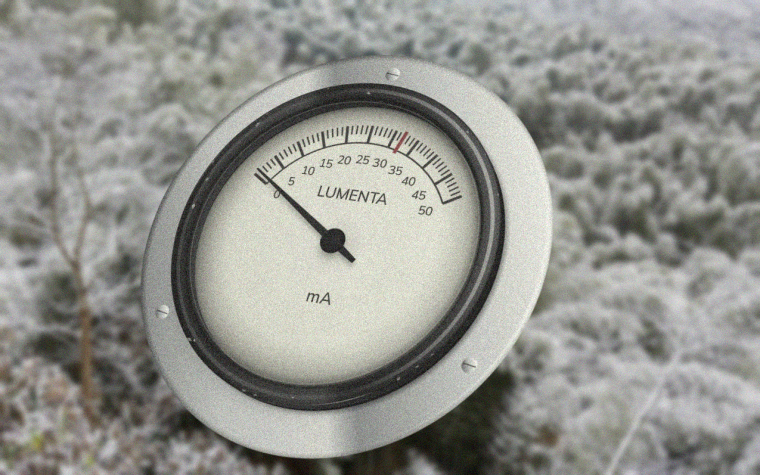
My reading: 1; mA
